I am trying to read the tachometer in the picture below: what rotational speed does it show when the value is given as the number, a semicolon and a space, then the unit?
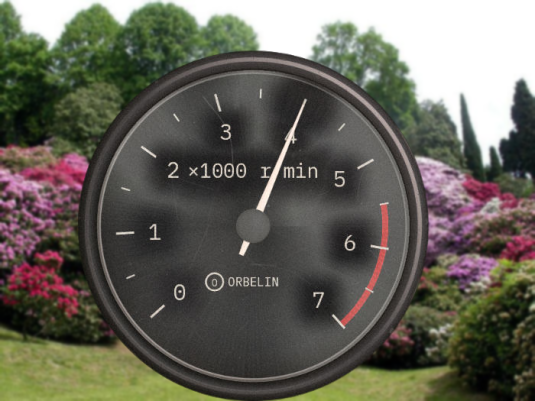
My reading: 4000; rpm
